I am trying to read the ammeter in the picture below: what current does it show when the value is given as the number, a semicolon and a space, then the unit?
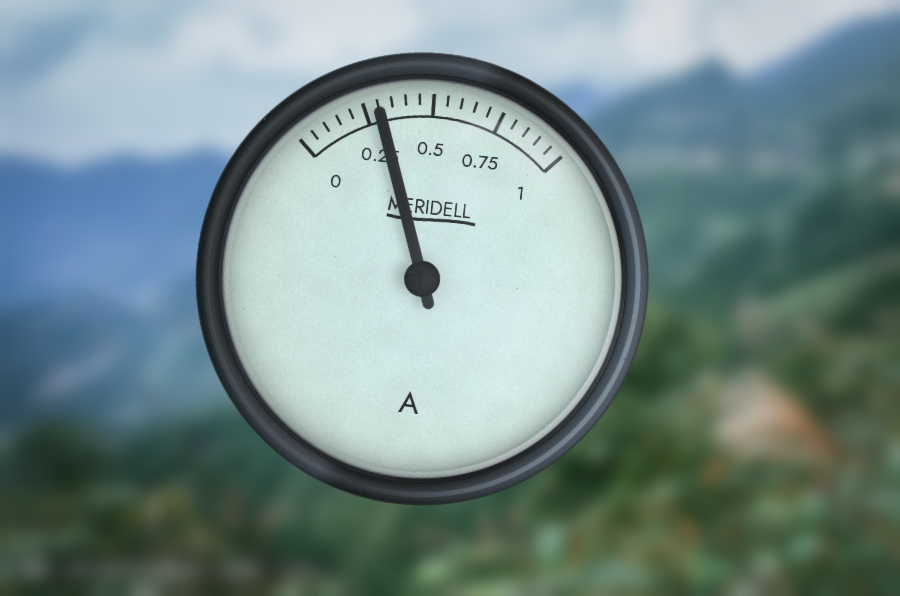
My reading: 0.3; A
